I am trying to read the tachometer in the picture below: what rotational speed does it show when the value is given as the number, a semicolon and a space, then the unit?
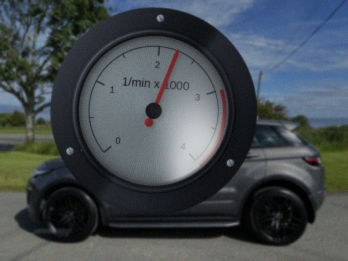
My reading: 2250; rpm
